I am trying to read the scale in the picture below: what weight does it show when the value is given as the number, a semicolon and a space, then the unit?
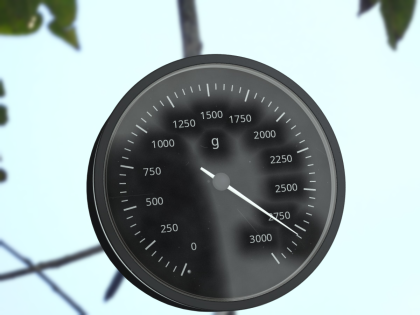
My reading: 2800; g
